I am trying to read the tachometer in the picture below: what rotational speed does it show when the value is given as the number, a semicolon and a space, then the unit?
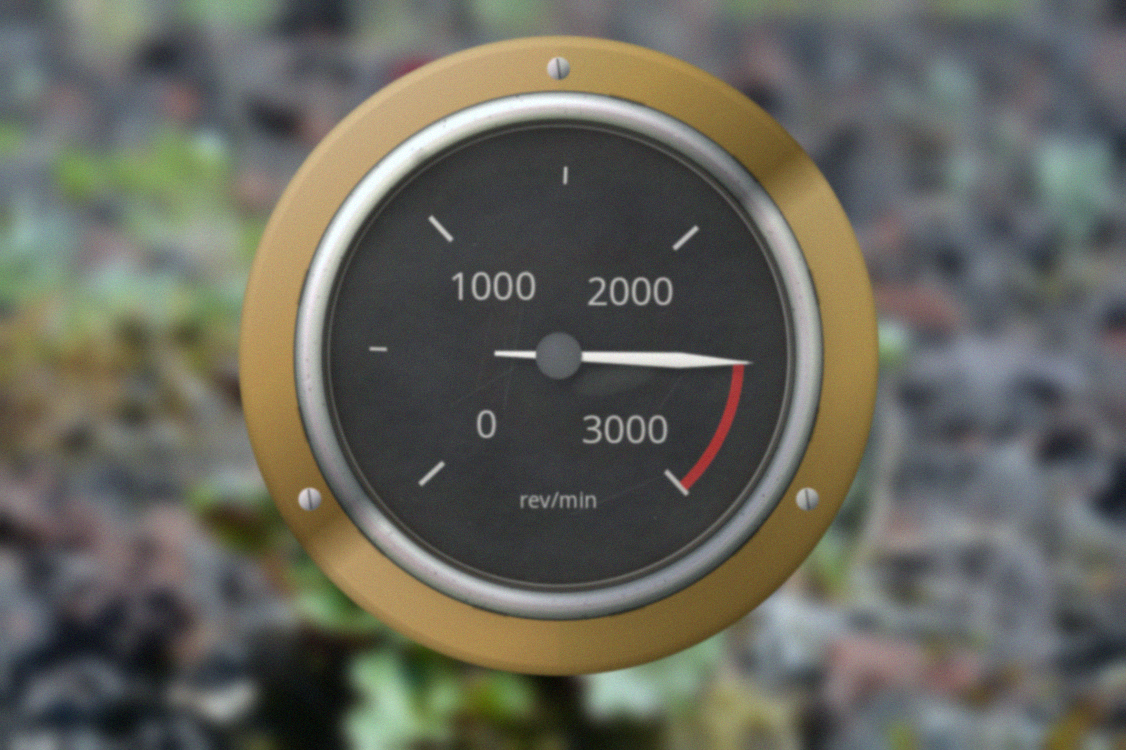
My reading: 2500; rpm
